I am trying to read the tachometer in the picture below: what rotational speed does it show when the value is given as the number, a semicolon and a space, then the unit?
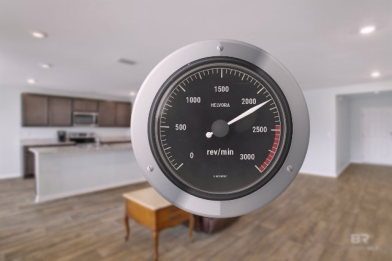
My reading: 2150; rpm
